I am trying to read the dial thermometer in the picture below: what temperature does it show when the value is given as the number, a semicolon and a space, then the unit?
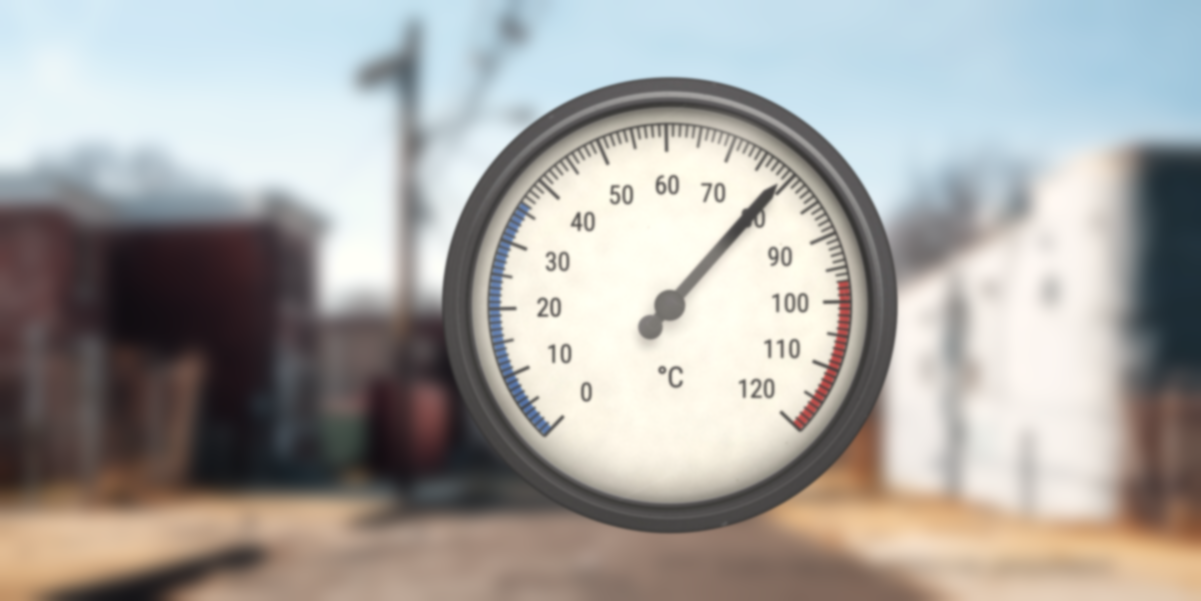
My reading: 79; °C
